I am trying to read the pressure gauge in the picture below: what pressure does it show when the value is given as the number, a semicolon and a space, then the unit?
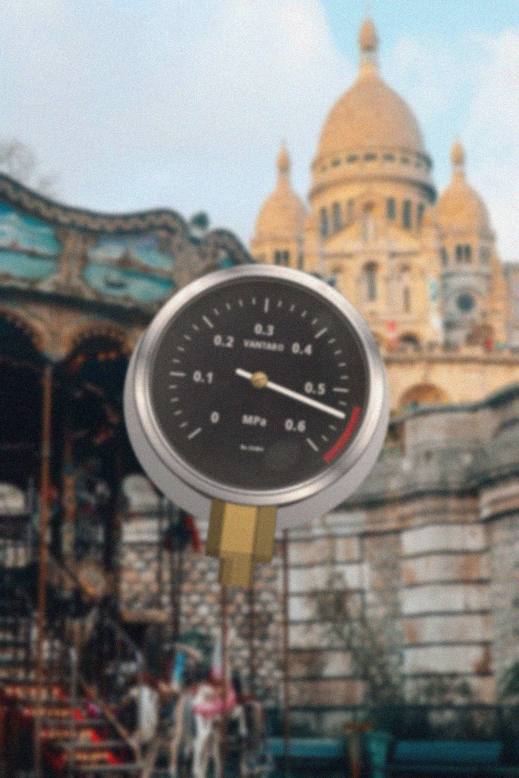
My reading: 0.54; MPa
